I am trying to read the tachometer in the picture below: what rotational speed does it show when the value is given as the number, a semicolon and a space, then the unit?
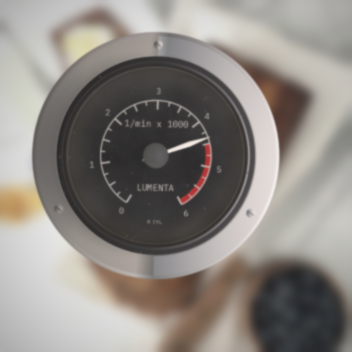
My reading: 4375; rpm
